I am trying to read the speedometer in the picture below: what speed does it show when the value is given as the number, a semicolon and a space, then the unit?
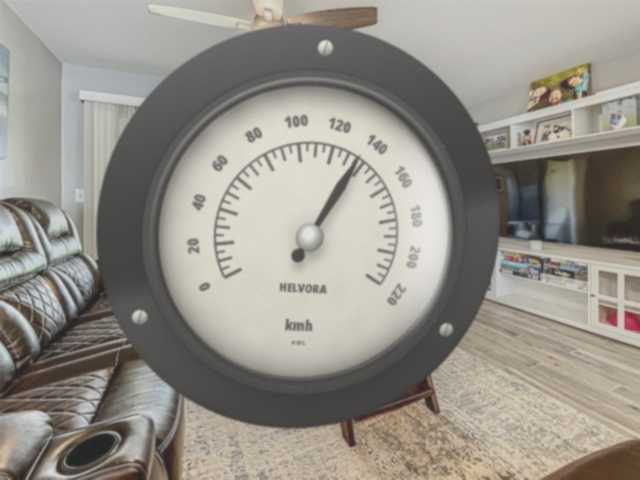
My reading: 135; km/h
